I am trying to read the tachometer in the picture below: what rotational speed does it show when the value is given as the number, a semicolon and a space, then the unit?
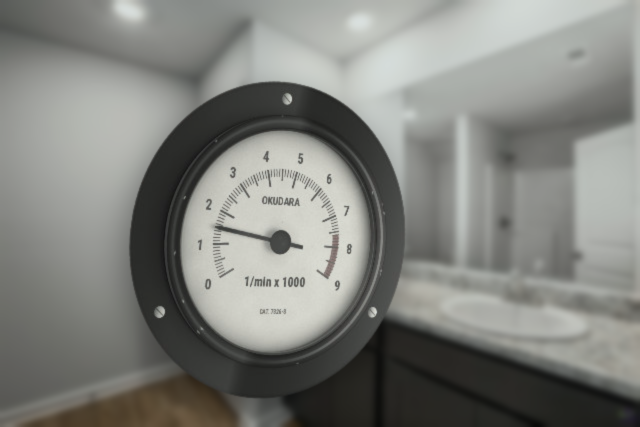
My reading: 1500; rpm
